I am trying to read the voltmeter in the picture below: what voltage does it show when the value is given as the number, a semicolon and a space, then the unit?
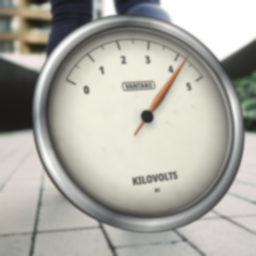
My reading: 4.25; kV
